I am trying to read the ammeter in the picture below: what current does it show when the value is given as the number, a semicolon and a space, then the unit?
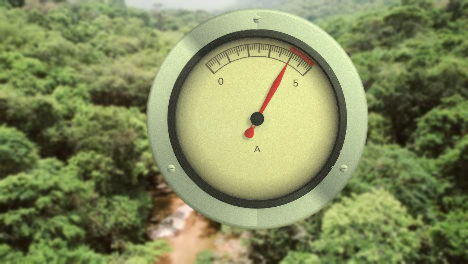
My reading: 4; A
